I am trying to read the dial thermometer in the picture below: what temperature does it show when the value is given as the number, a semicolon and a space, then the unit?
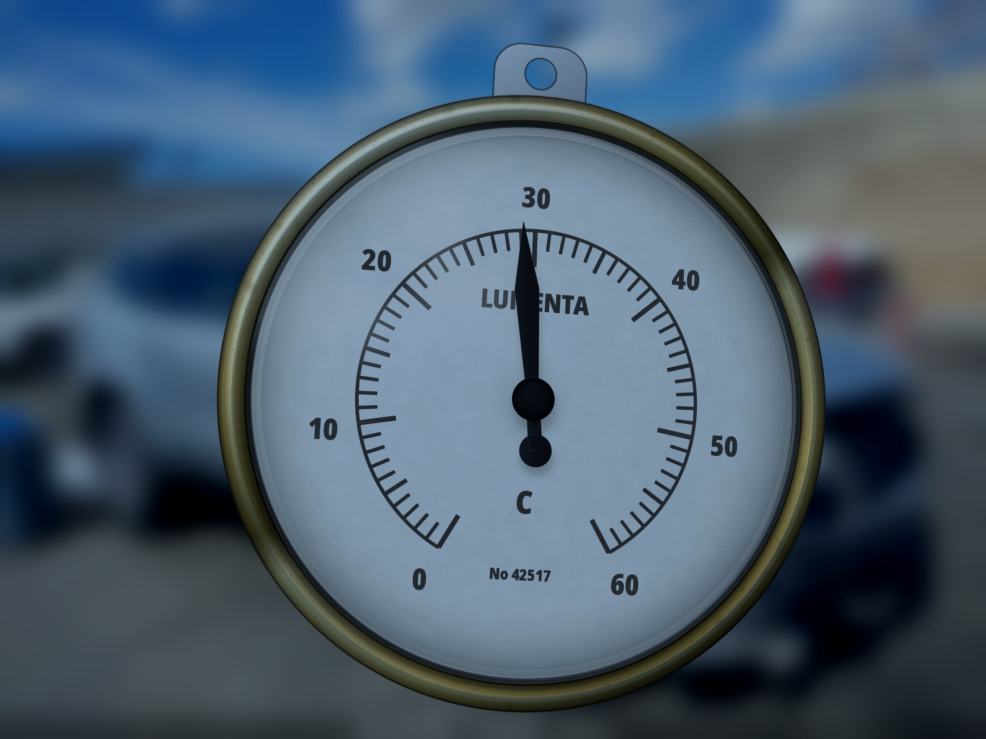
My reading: 29; °C
